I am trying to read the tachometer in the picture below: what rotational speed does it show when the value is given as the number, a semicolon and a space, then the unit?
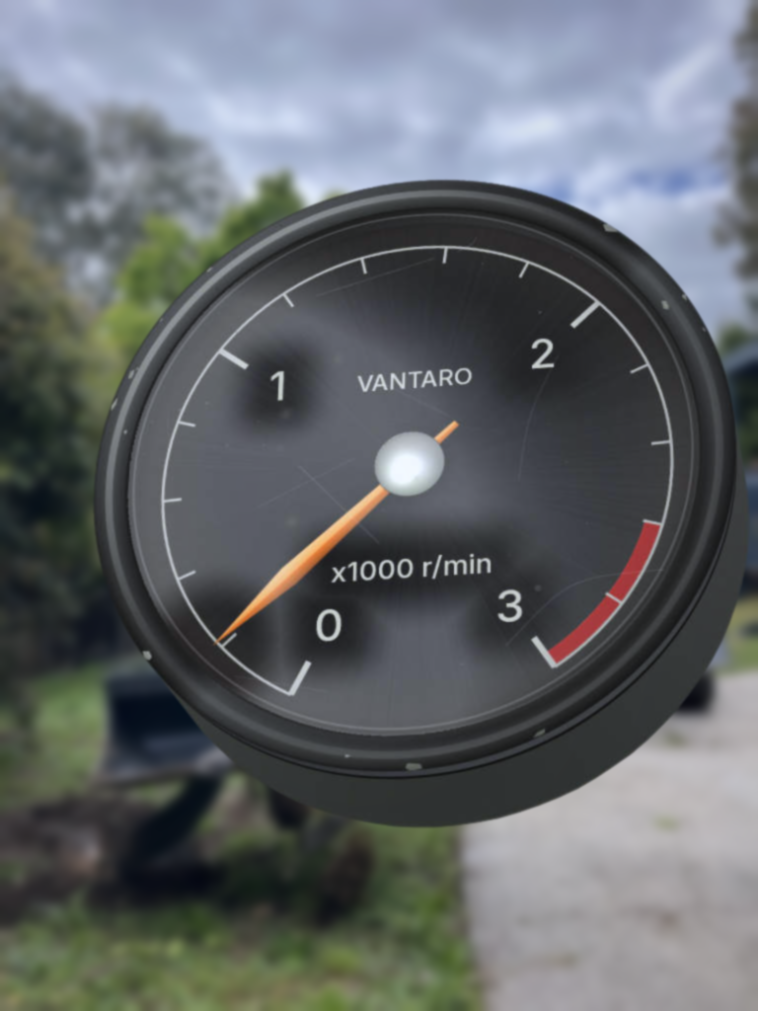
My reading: 200; rpm
